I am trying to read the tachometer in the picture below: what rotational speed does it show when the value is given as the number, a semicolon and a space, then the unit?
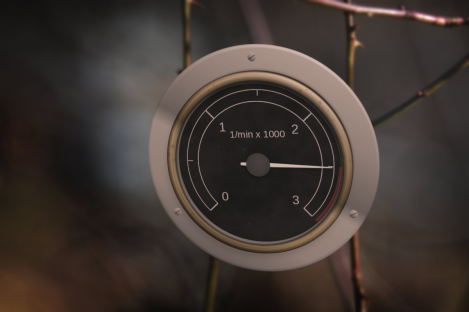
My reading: 2500; rpm
